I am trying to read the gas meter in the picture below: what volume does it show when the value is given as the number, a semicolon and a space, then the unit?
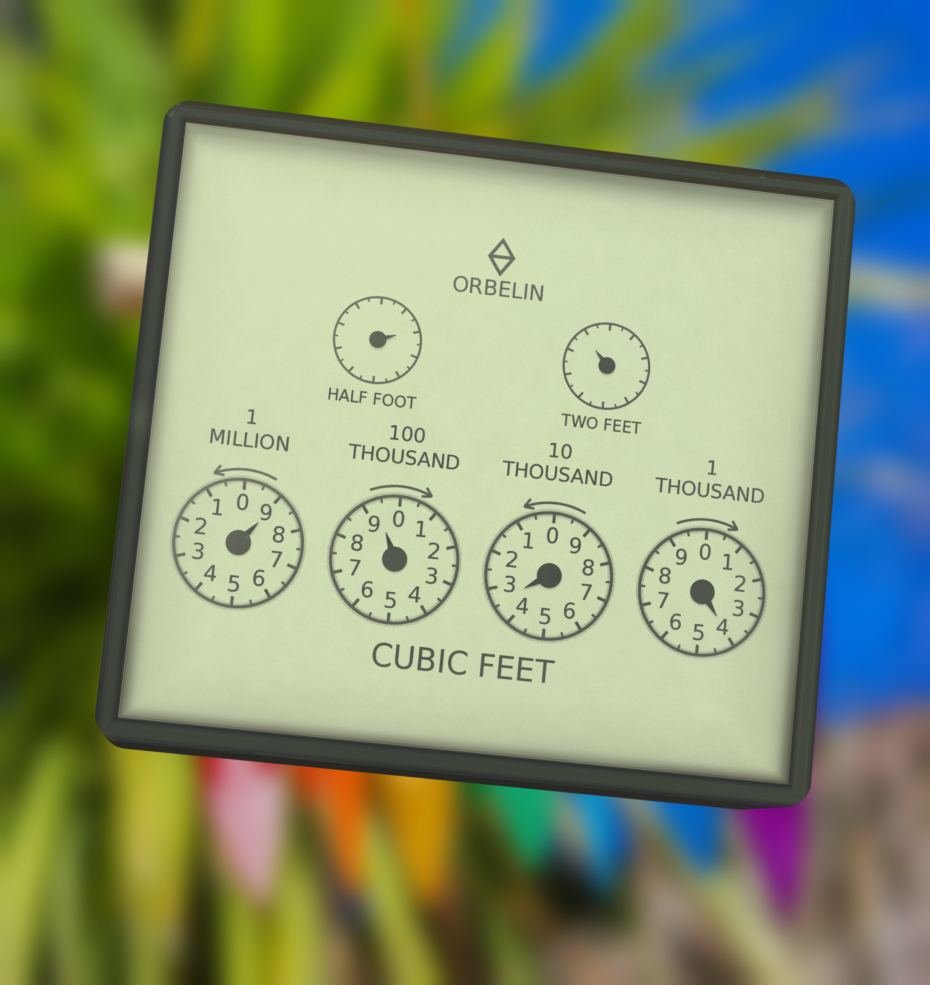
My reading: 893400; ft³
